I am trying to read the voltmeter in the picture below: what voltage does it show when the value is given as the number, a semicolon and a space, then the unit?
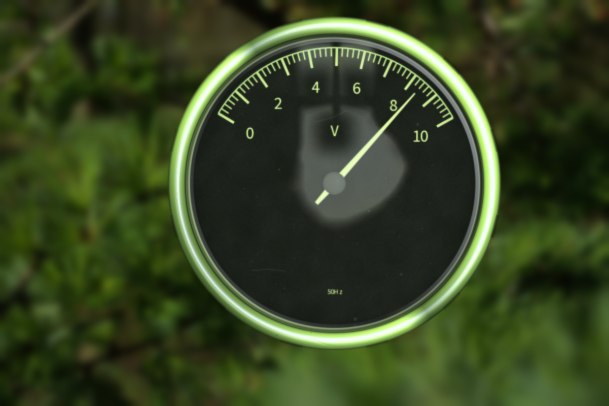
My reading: 8.4; V
